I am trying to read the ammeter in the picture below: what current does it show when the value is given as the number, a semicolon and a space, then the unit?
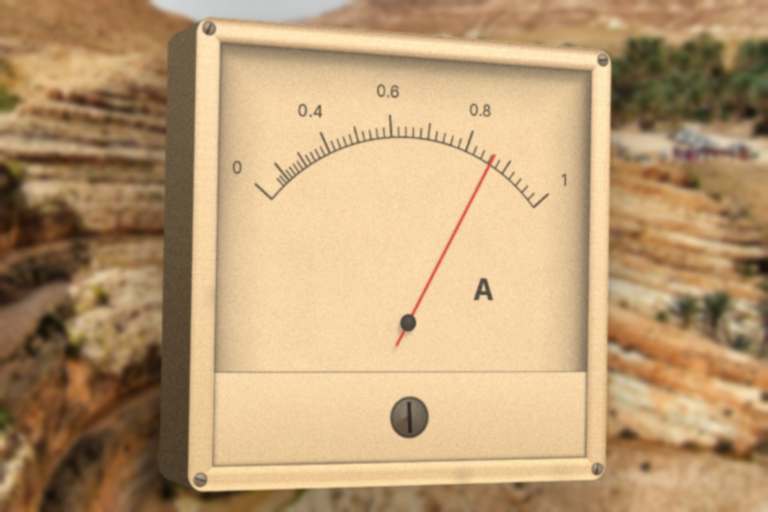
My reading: 0.86; A
